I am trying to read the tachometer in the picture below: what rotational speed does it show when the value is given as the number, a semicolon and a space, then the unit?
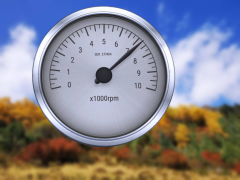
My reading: 7250; rpm
